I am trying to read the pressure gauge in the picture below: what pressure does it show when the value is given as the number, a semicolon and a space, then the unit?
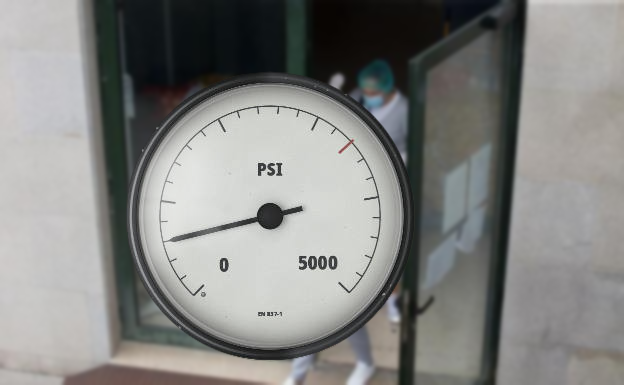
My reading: 600; psi
